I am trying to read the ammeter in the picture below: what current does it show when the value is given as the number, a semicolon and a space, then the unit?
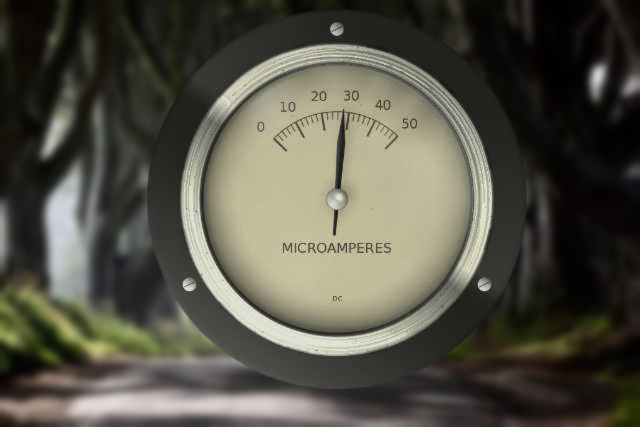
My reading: 28; µA
